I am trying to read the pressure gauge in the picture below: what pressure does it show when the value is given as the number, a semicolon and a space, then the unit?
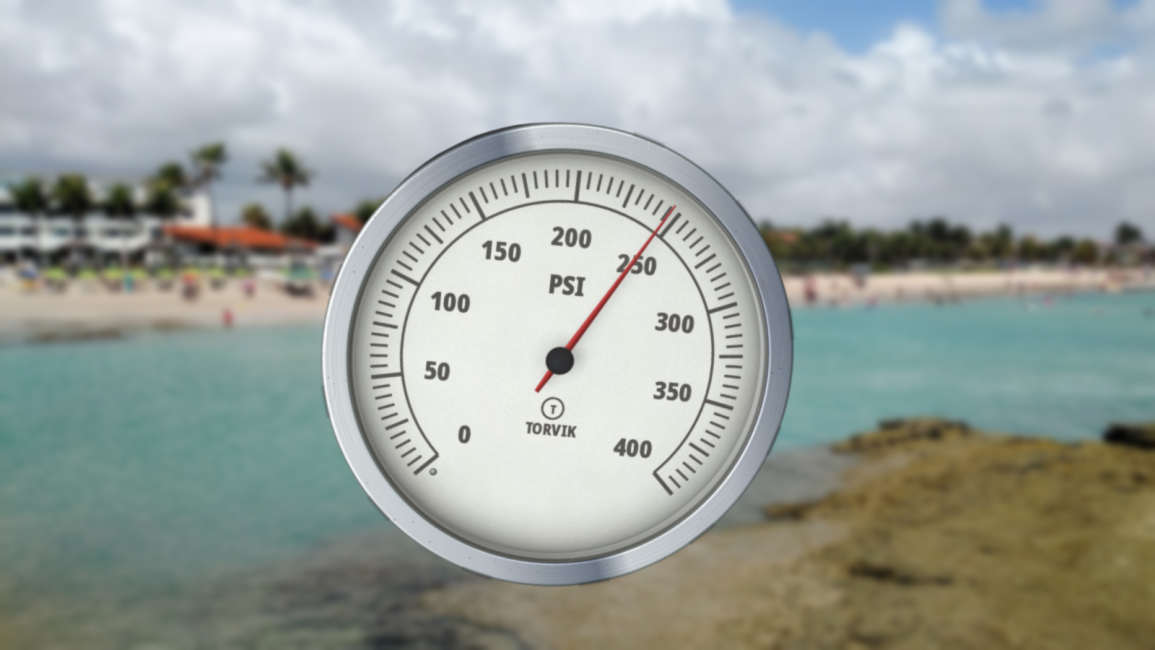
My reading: 245; psi
